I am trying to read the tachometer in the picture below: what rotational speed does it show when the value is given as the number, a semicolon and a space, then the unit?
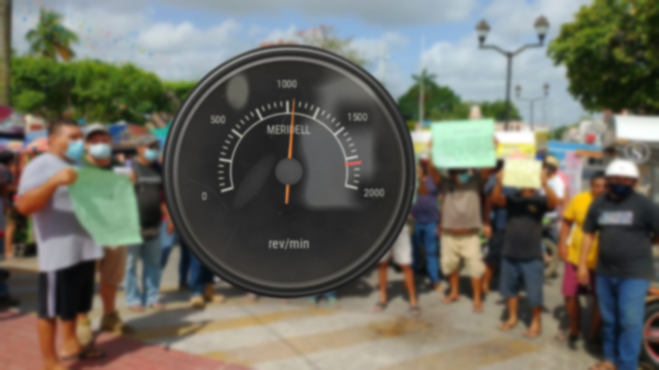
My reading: 1050; rpm
